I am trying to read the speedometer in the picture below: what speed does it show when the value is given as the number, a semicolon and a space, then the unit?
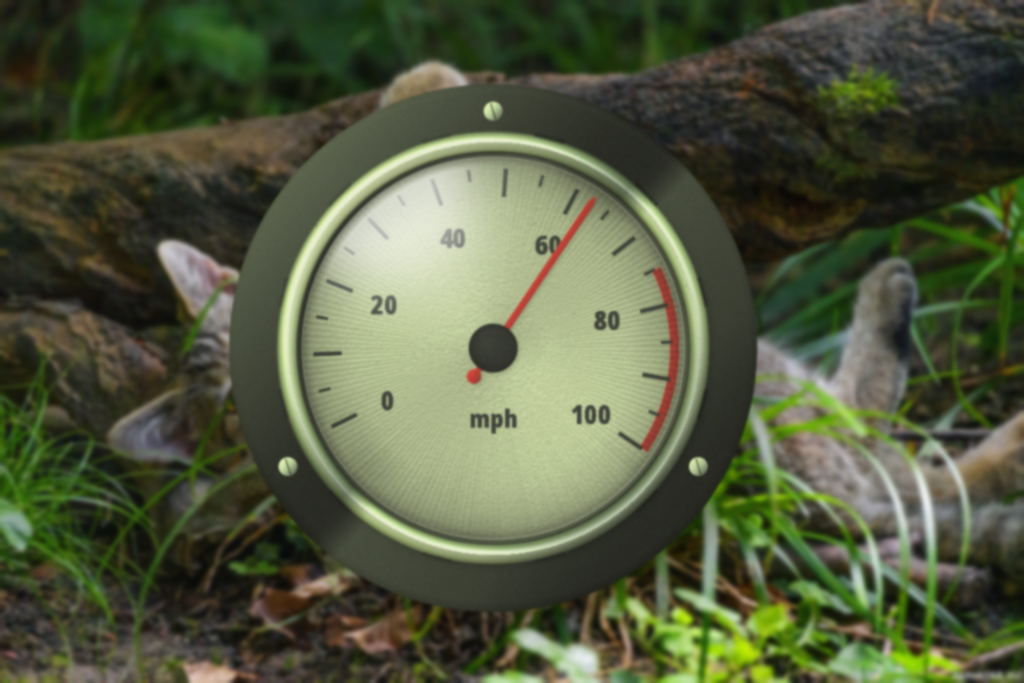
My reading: 62.5; mph
